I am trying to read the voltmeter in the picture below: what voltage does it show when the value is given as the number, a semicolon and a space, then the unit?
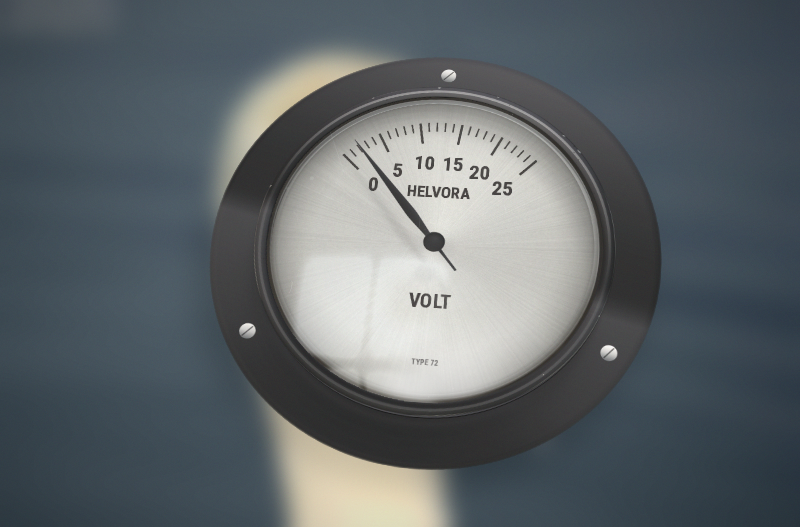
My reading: 2; V
